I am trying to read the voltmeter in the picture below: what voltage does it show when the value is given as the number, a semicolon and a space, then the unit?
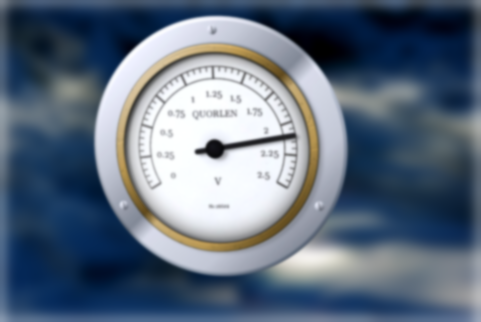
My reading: 2.1; V
